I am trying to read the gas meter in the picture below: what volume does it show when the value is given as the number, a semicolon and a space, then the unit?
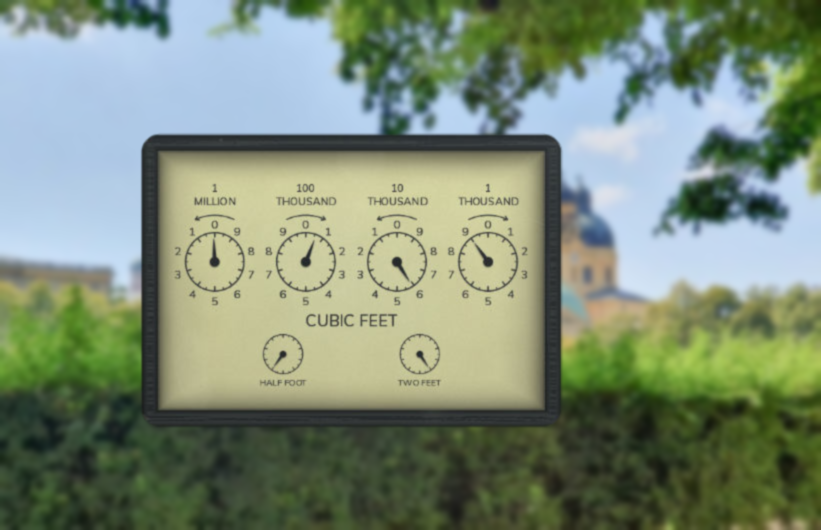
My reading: 5900; ft³
